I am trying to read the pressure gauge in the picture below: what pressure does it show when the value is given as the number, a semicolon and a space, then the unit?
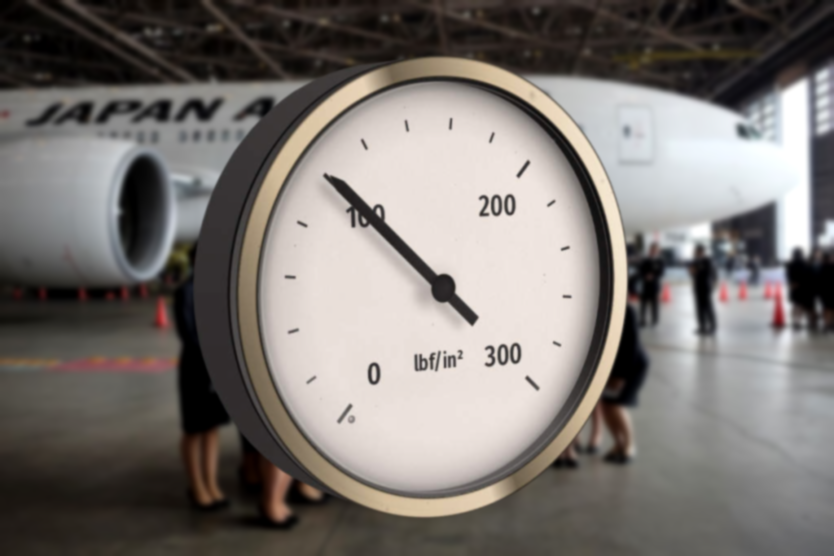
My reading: 100; psi
